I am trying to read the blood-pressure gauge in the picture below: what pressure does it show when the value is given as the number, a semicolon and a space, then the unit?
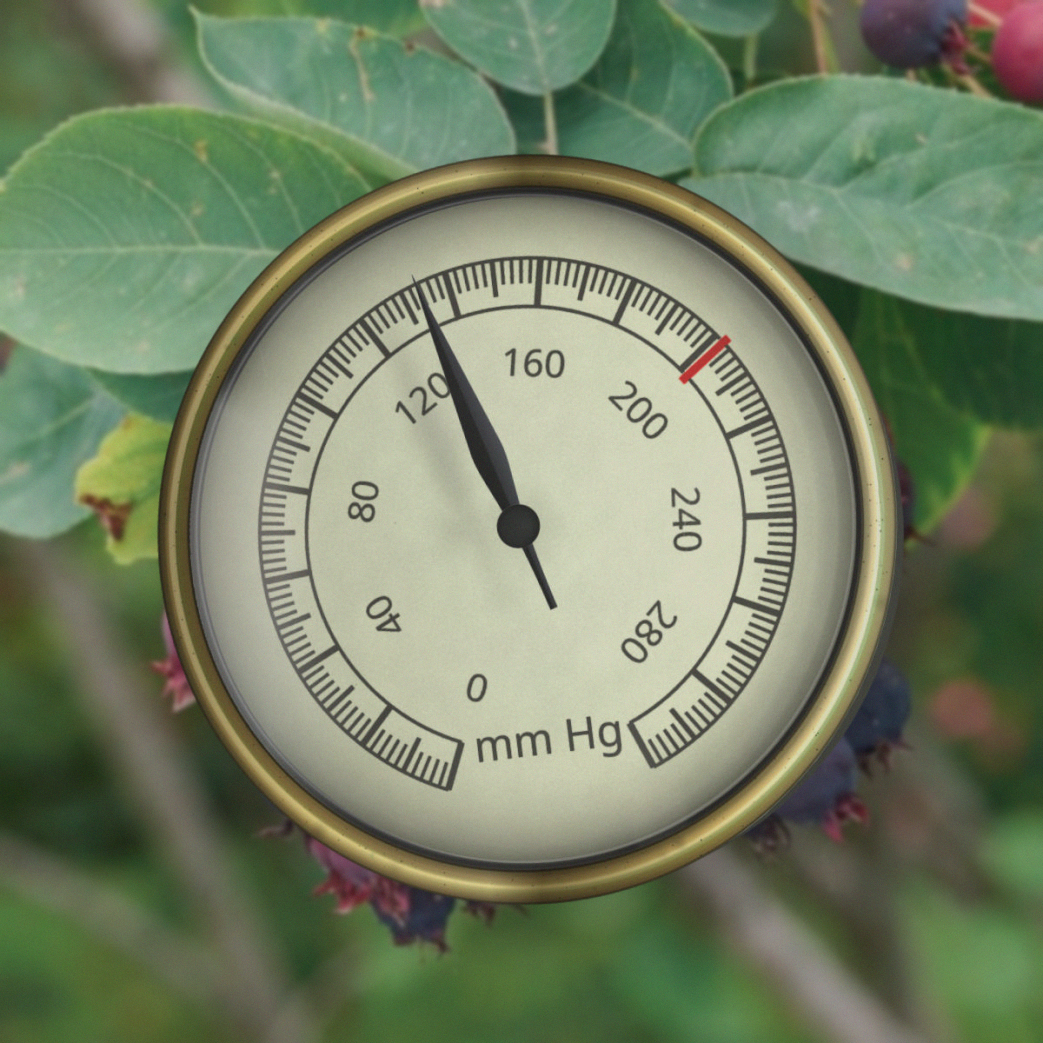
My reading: 134; mmHg
